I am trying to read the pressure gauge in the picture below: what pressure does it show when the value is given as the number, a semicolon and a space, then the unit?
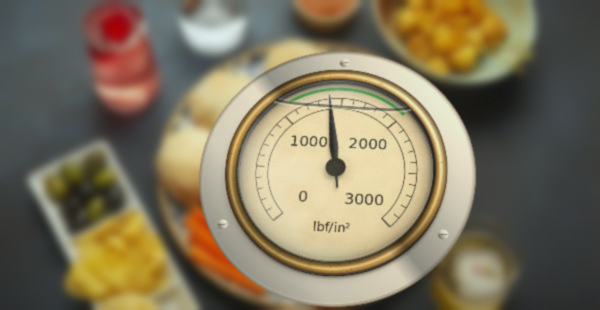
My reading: 1400; psi
